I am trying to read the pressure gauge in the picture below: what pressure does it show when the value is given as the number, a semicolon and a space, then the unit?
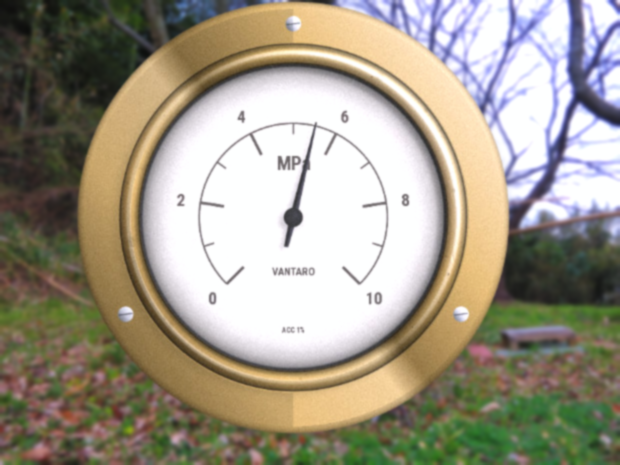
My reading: 5.5; MPa
